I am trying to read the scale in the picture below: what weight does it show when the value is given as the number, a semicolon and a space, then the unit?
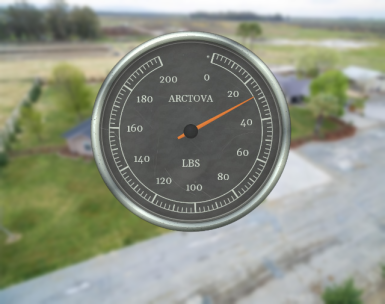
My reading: 28; lb
